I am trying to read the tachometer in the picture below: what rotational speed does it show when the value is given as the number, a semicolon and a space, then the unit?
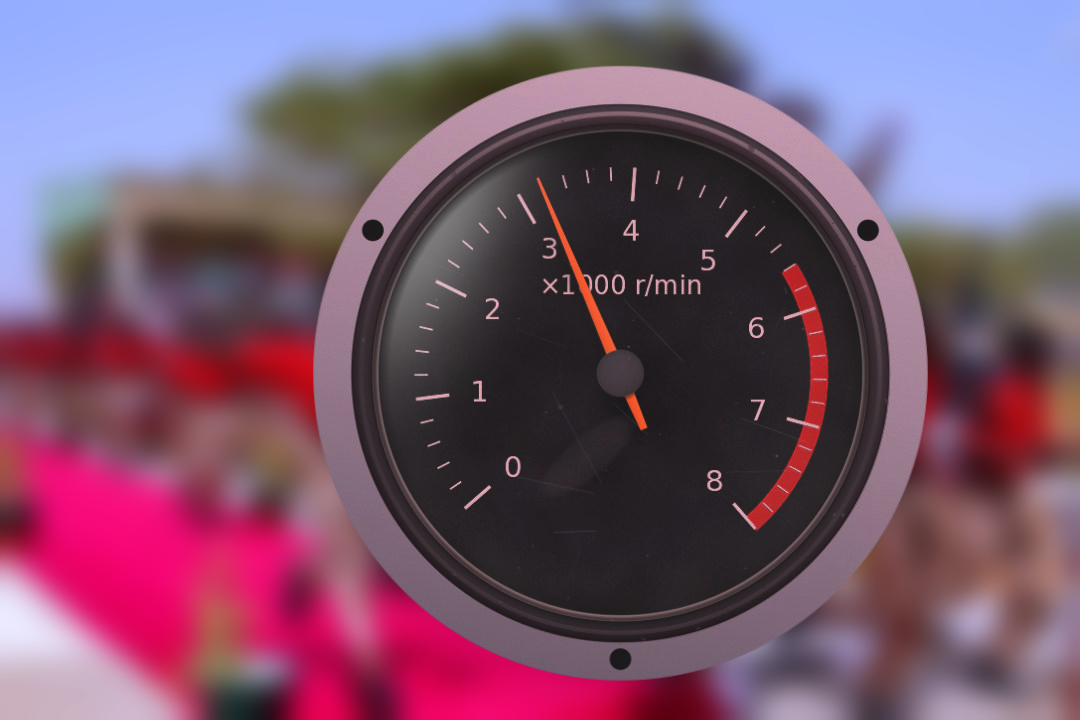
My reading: 3200; rpm
